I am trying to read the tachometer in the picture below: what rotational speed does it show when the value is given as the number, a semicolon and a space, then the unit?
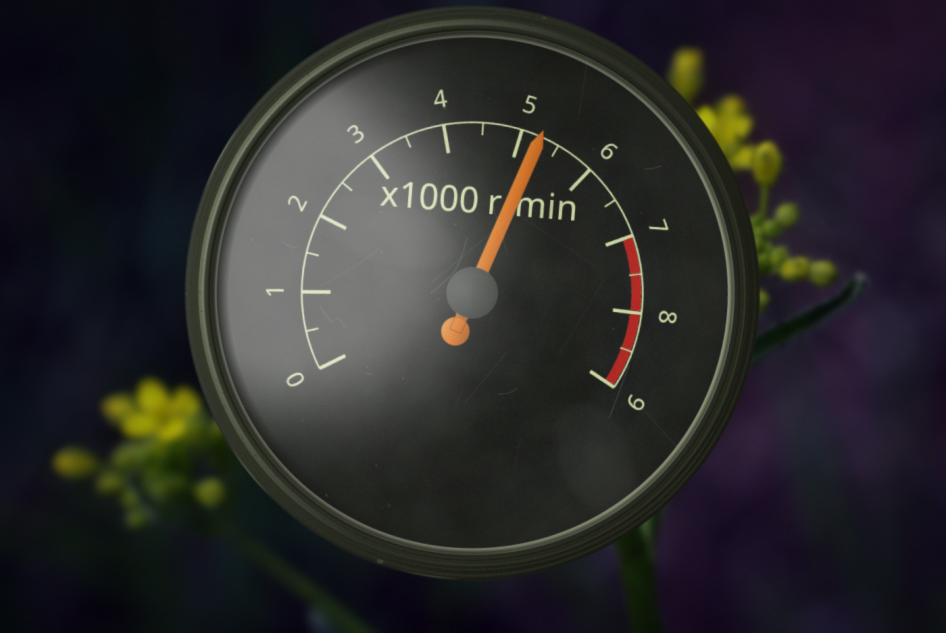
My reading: 5250; rpm
